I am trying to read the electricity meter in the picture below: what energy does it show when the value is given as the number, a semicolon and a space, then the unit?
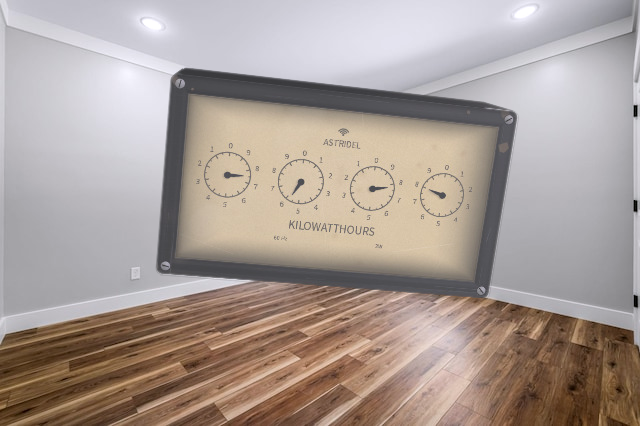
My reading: 7578; kWh
